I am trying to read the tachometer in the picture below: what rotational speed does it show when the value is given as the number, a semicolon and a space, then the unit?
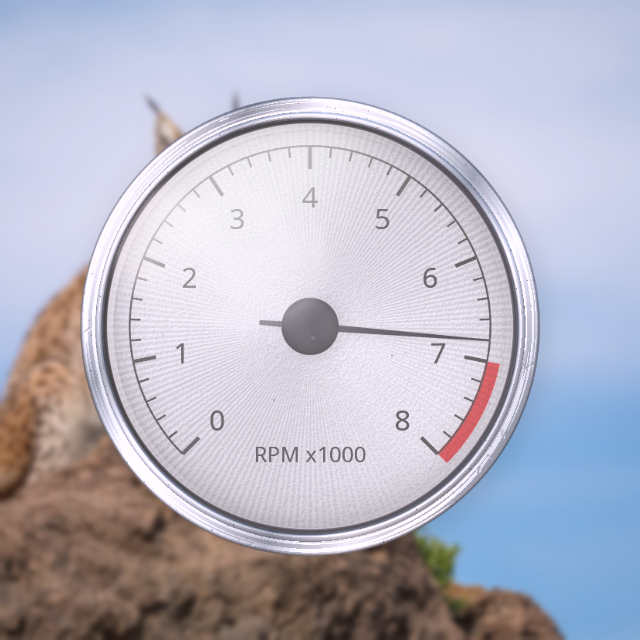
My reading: 6800; rpm
